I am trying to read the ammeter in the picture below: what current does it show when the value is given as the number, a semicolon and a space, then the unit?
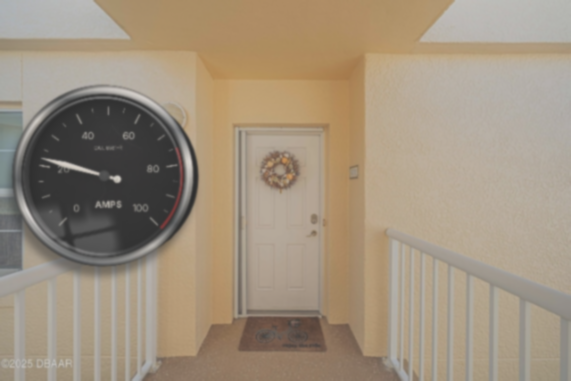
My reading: 22.5; A
